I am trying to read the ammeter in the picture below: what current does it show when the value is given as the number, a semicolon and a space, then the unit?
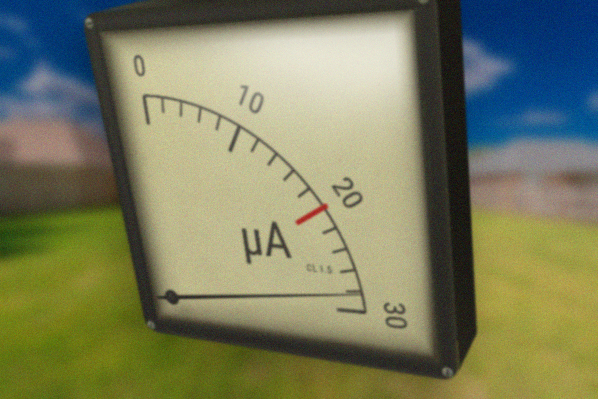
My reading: 28; µA
